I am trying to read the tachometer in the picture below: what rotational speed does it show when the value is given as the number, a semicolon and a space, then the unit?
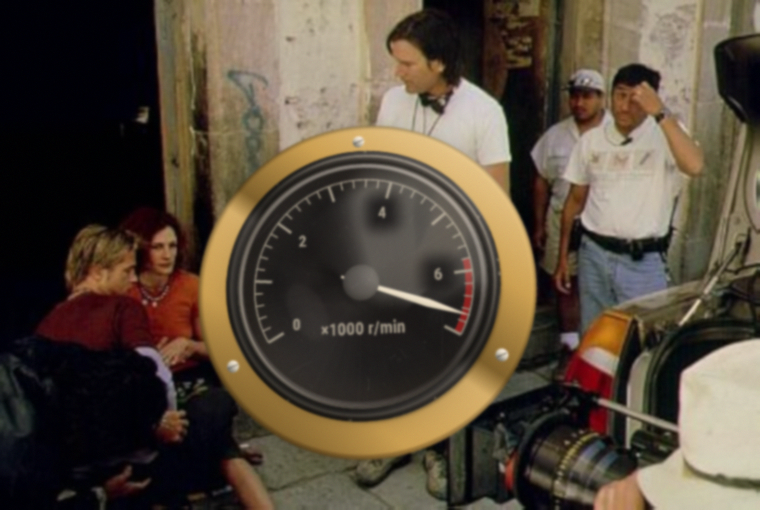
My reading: 6700; rpm
